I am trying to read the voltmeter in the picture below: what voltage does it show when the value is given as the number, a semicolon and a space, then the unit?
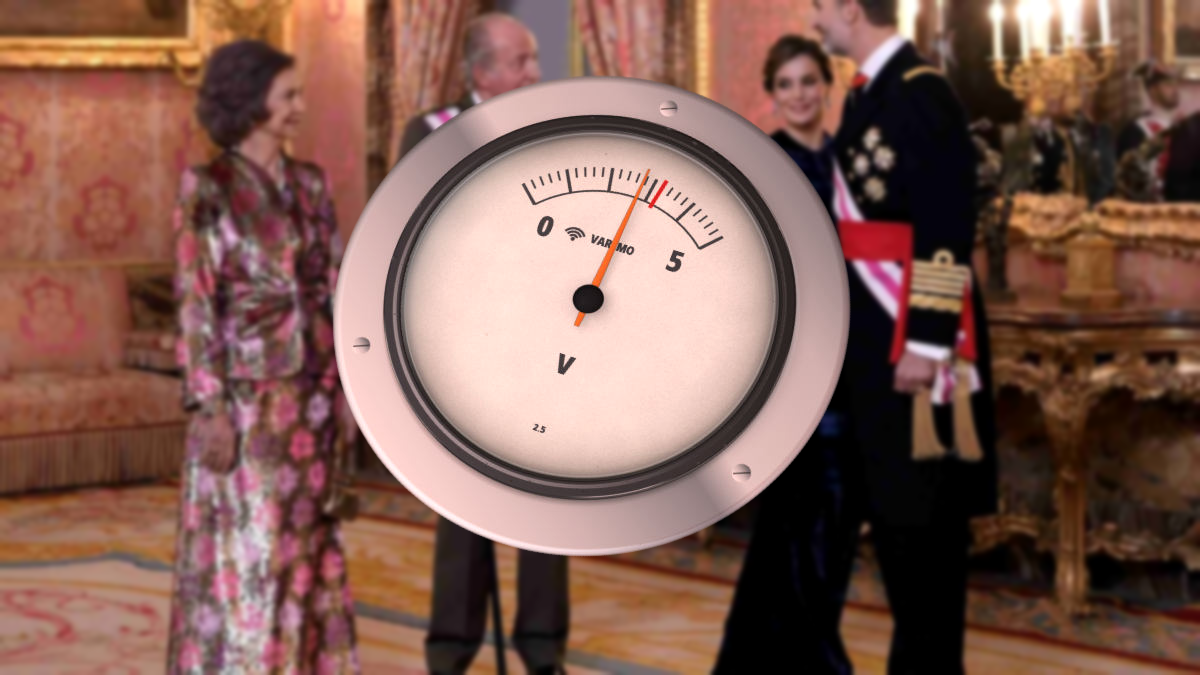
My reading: 2.8; V
